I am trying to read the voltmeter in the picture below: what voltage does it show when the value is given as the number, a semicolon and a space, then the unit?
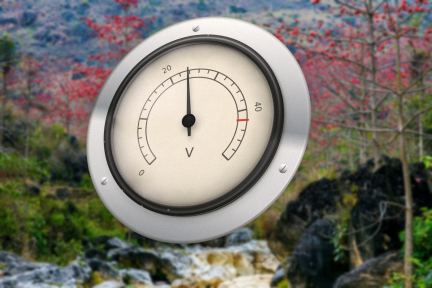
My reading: 24; V
